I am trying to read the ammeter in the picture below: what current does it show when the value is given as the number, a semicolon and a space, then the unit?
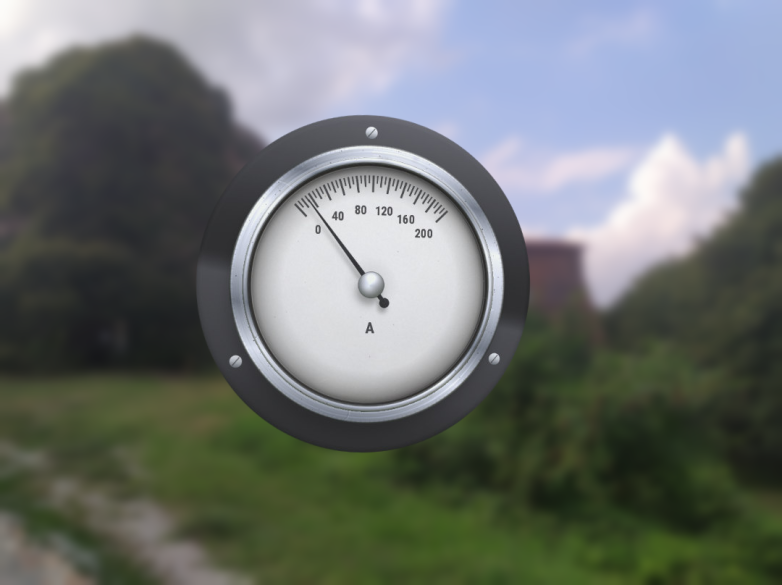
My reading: 15; A
